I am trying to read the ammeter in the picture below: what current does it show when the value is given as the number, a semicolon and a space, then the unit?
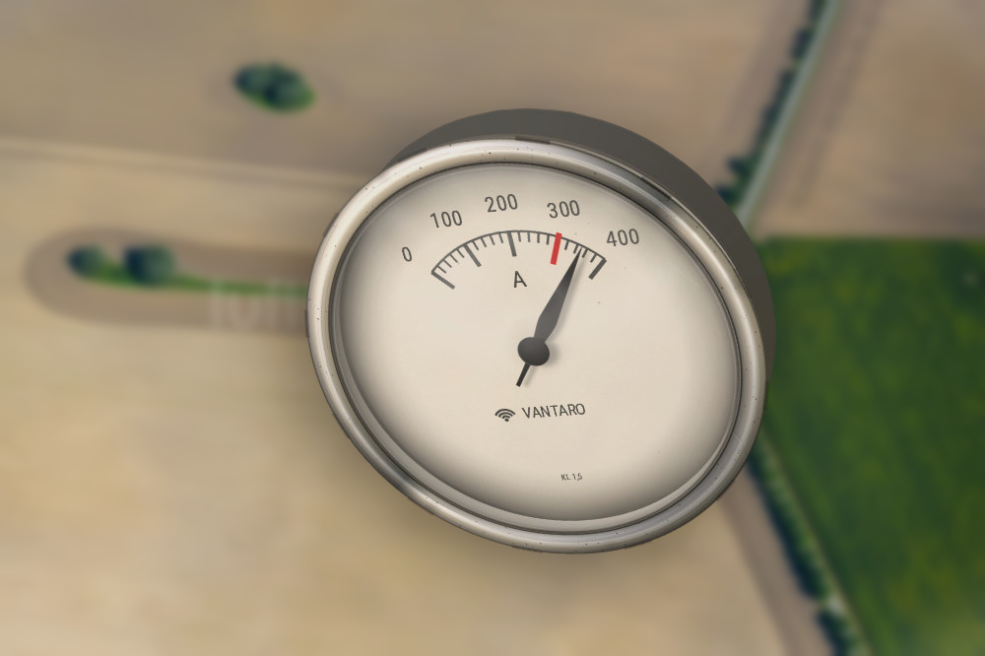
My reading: 350; A
